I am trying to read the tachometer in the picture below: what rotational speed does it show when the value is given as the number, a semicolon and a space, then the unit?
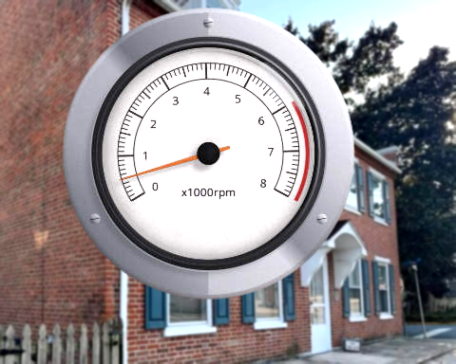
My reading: 500; rpm
